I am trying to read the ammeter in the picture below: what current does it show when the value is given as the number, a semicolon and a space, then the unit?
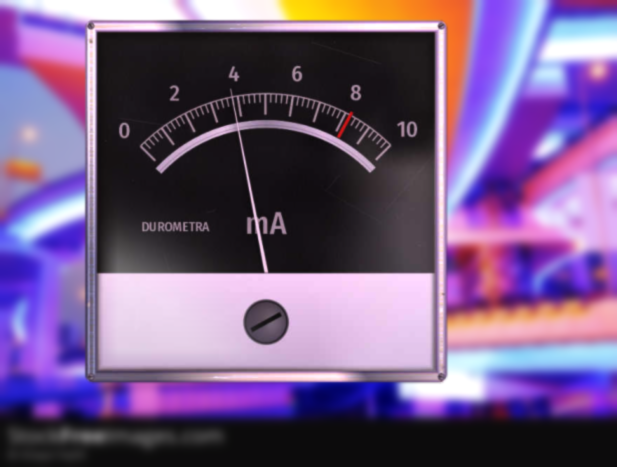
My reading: 3.8; mA
